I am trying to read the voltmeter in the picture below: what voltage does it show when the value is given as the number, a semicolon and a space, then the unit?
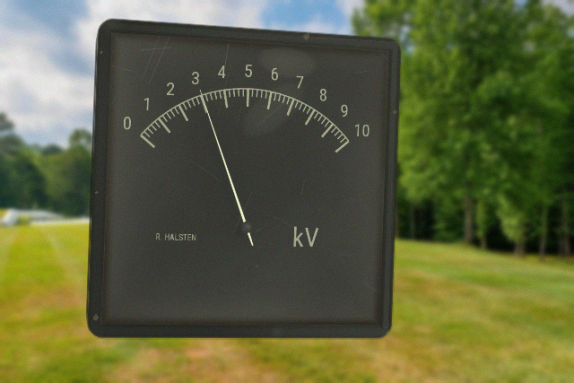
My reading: 3; kV
